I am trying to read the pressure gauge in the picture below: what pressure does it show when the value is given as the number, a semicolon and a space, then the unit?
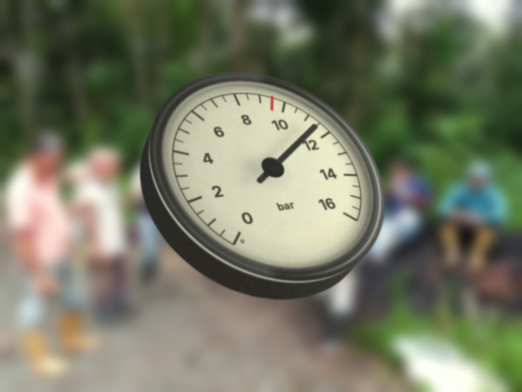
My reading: 11.5; bar
